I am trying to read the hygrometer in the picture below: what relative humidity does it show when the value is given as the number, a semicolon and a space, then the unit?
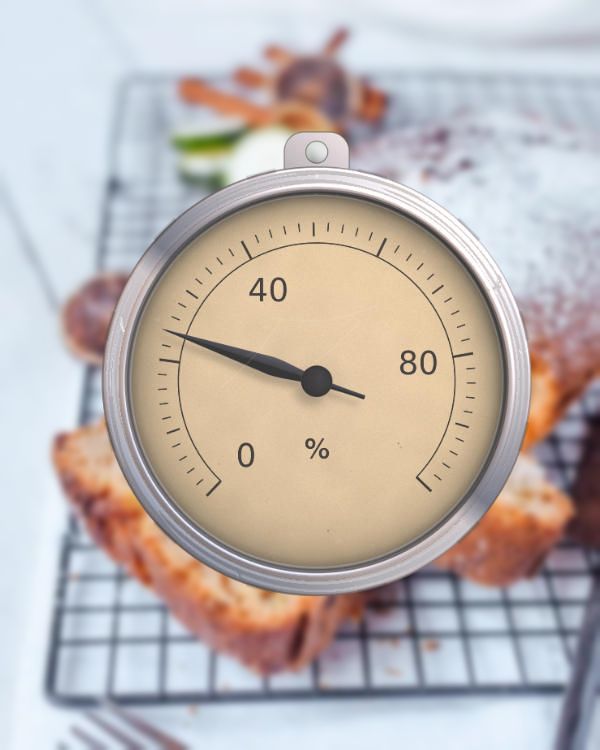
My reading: 24; %
